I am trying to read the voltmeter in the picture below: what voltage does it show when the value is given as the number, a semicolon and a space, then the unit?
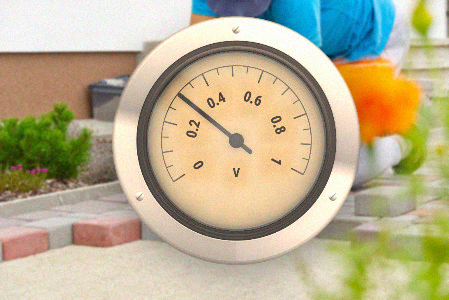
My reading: 0.3; V
